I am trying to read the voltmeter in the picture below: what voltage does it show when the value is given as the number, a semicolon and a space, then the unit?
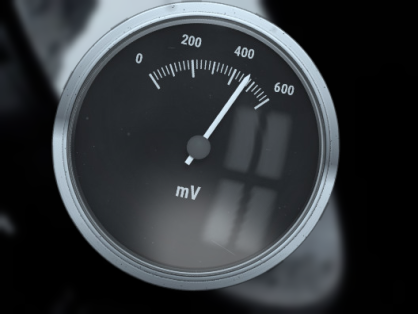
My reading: 460; mV
